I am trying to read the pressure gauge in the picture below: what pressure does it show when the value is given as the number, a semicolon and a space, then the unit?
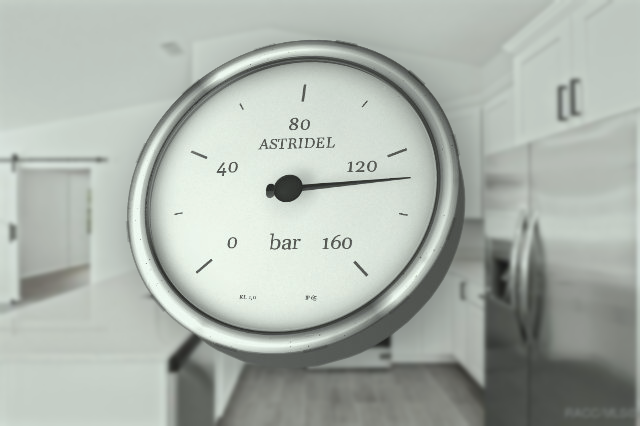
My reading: 130; bar
